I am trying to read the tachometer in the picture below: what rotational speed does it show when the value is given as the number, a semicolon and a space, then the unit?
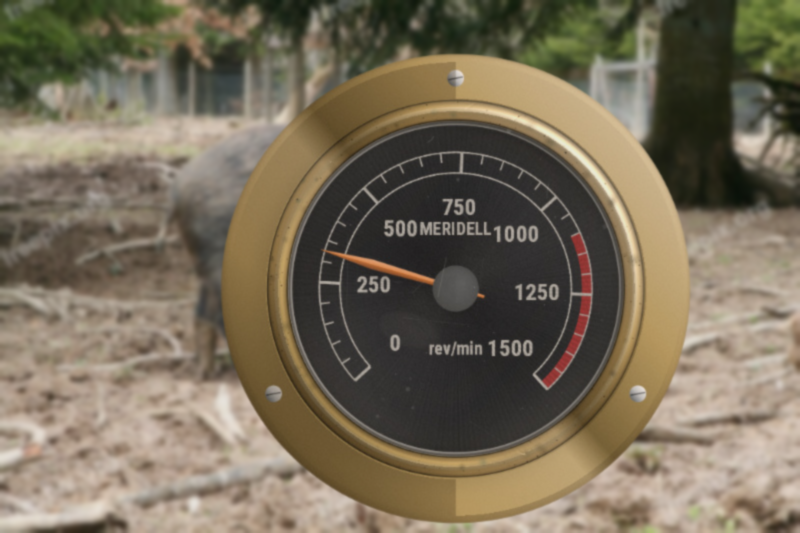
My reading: 325; rpm
